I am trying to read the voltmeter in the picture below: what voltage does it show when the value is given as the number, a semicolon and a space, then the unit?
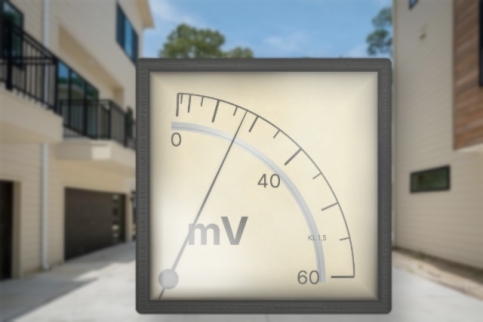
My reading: 27.5; mV
